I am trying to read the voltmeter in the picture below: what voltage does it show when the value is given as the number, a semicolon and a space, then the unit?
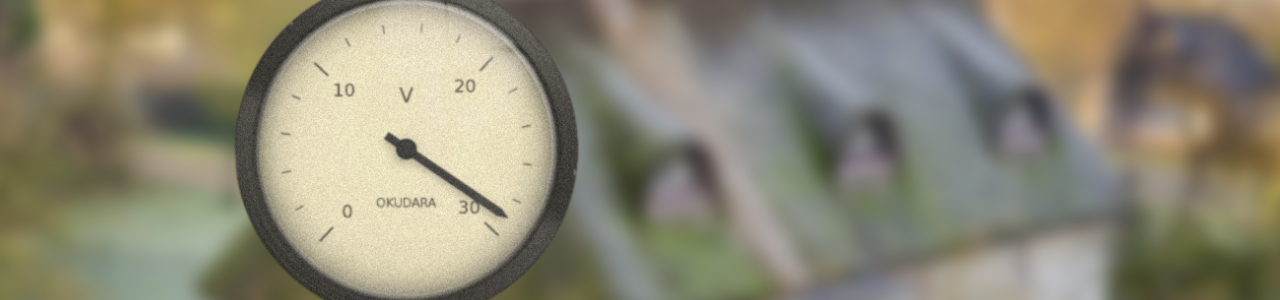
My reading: 29; V
